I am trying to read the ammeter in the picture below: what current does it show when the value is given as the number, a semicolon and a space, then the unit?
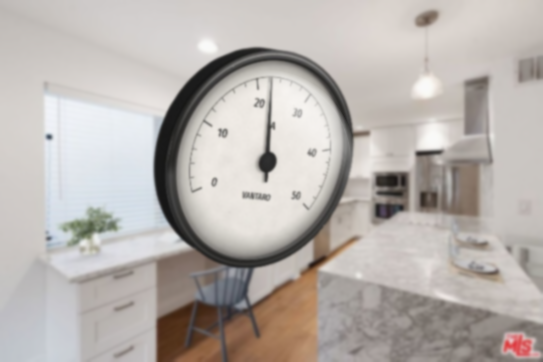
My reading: 22; A
